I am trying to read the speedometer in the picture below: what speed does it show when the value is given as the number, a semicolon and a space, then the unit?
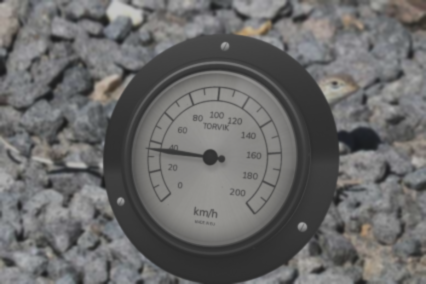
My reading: 35; km/h
